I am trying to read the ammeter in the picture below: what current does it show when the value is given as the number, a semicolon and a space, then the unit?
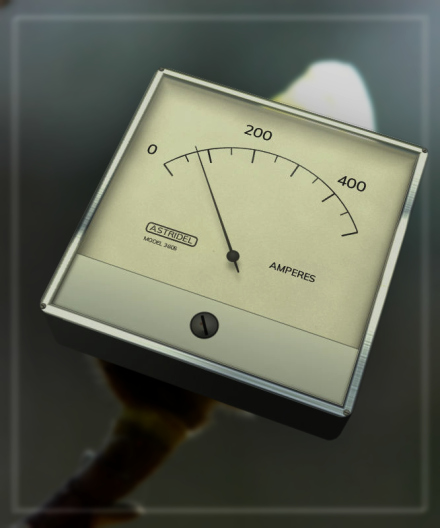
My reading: 75; A
